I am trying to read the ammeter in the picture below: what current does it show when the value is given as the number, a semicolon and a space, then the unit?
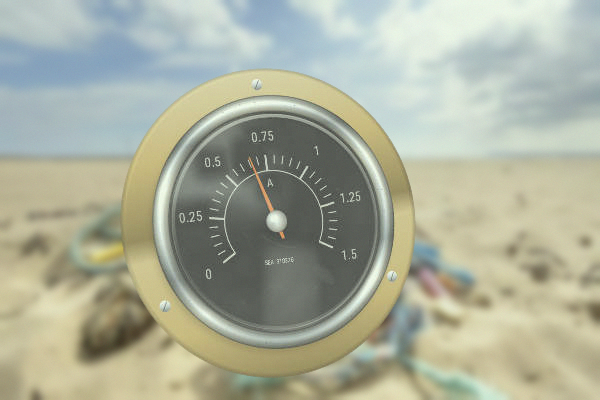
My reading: 0.65; A
